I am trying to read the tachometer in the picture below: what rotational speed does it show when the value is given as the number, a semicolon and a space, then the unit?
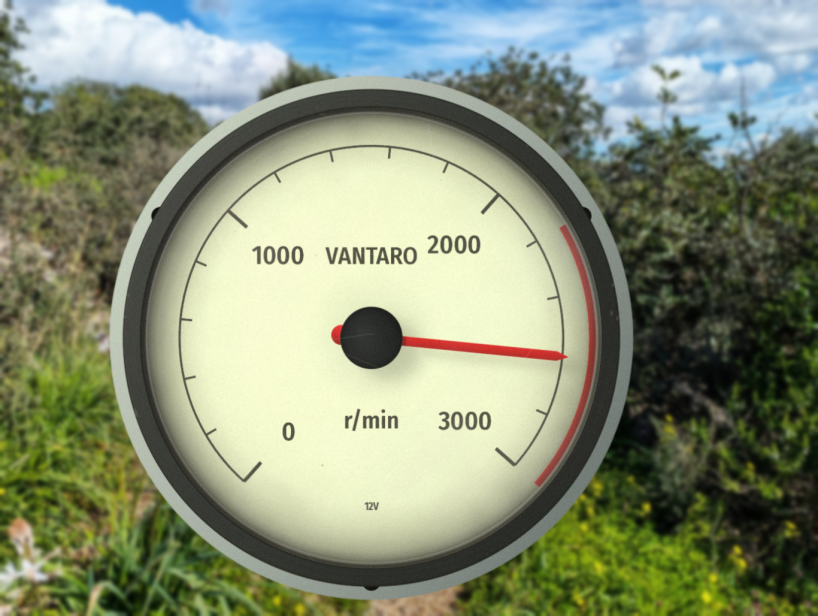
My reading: 2600; rpm
